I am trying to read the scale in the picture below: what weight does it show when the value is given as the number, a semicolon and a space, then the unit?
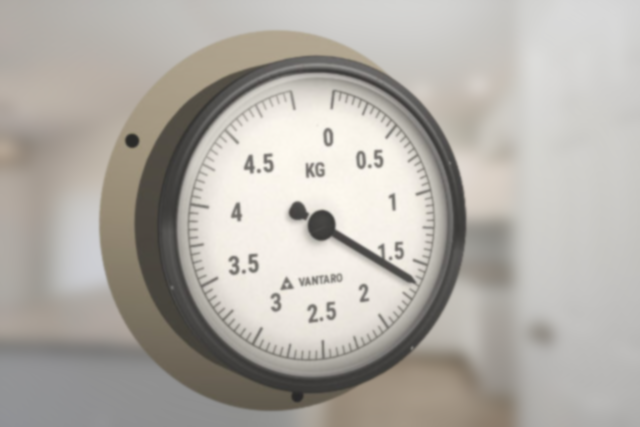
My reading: 1.65; kg
